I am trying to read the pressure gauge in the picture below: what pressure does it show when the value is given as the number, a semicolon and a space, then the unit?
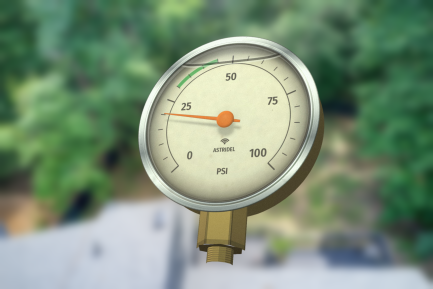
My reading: 20; psi
